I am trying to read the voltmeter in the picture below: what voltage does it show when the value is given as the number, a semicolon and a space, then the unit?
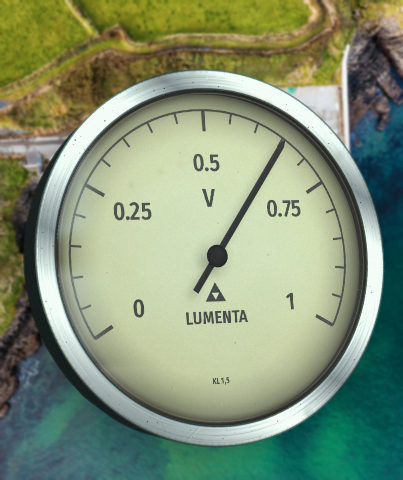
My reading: 0.65; V
